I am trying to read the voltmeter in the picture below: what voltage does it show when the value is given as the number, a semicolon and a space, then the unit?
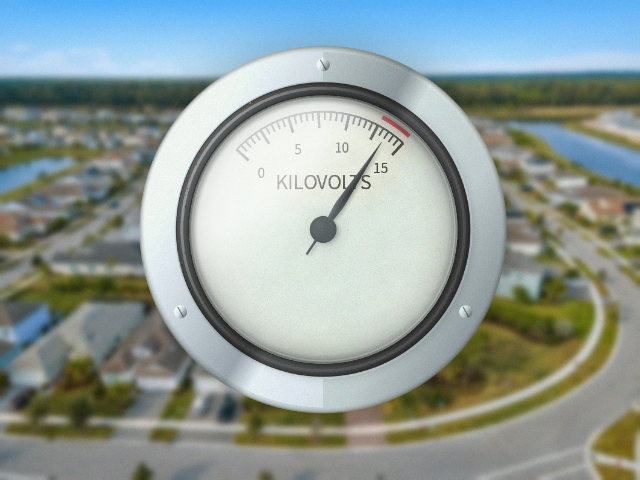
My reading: 13.5; kV
